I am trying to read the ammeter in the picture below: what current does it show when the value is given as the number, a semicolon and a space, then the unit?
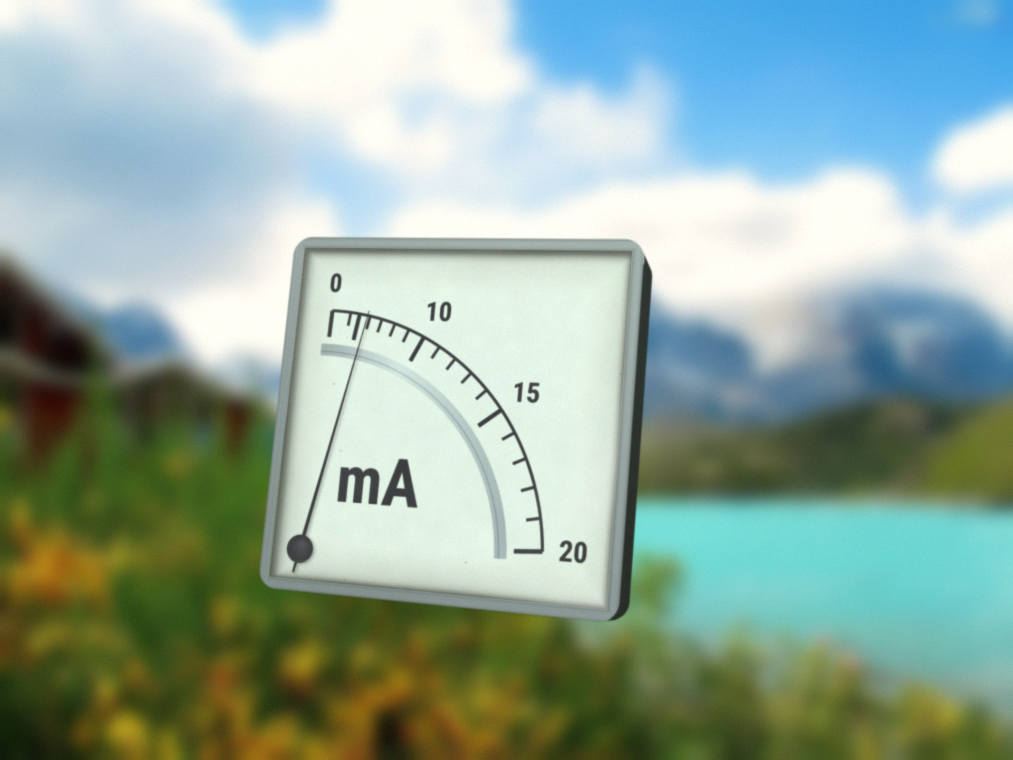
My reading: 6; mA
